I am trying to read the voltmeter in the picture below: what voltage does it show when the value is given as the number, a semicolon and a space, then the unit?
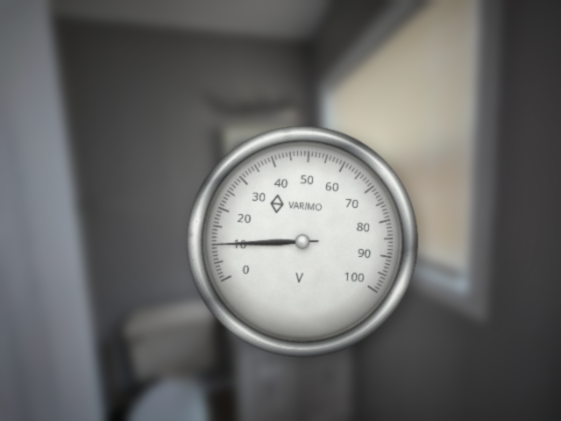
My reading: 10; V
